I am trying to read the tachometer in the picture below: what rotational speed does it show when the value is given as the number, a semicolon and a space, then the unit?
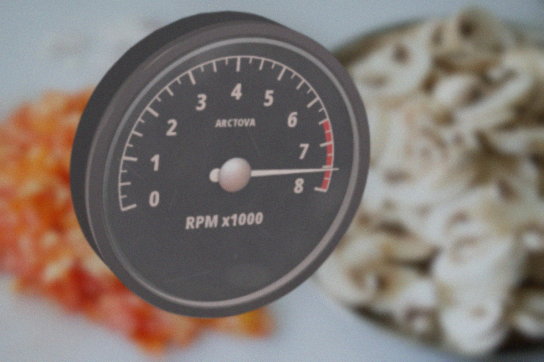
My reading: 7500; rpm
